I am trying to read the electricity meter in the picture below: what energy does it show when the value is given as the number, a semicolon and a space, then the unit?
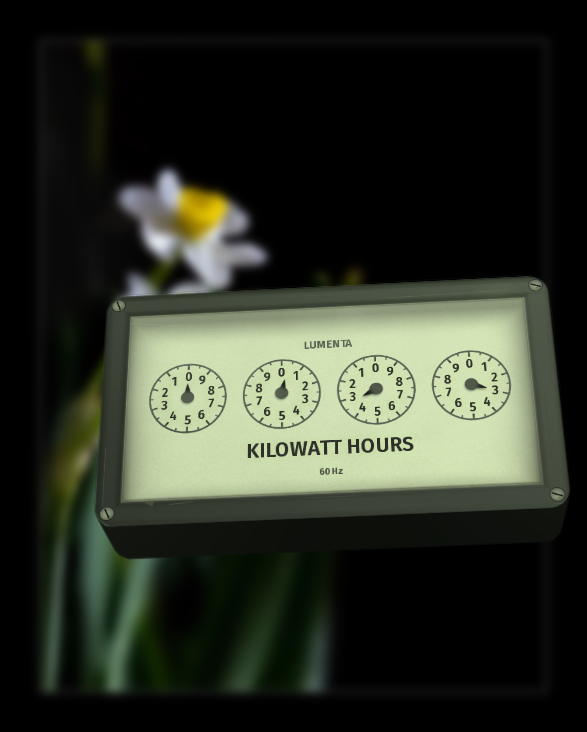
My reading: 33; kWh
